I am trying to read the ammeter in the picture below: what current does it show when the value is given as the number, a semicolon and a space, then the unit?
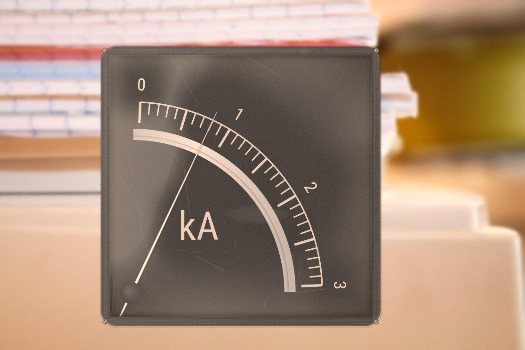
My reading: 0.8; kA
